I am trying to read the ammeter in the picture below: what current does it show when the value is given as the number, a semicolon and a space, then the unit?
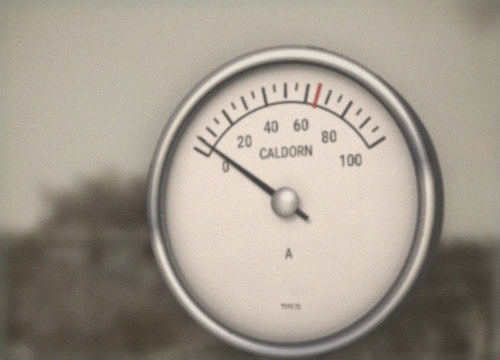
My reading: 5; A
